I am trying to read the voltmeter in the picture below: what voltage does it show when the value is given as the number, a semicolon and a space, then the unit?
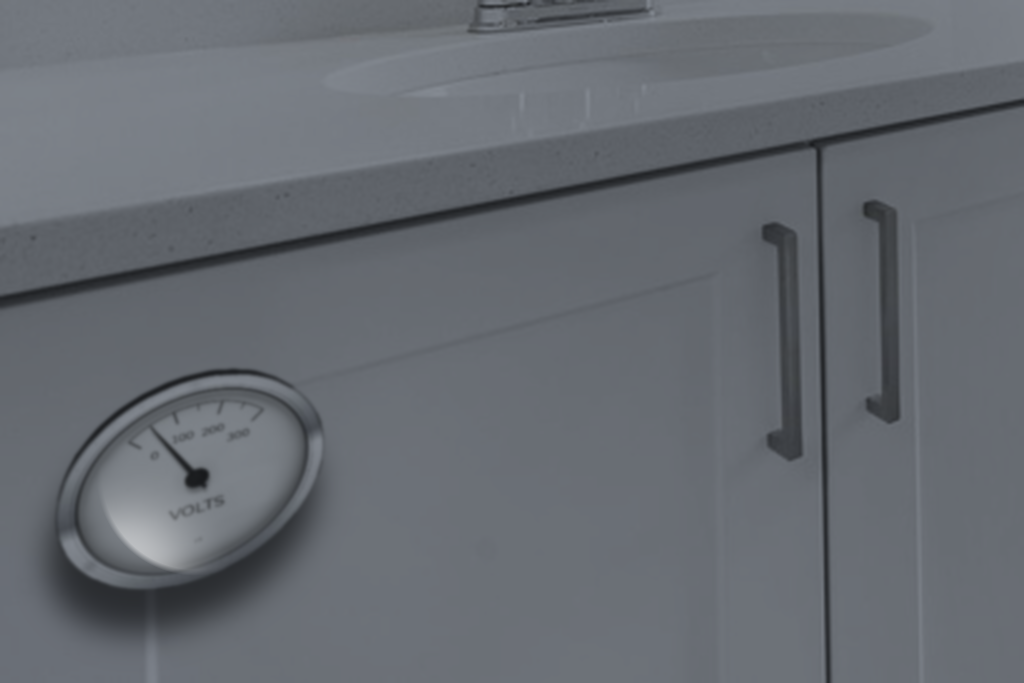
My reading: 50; V
